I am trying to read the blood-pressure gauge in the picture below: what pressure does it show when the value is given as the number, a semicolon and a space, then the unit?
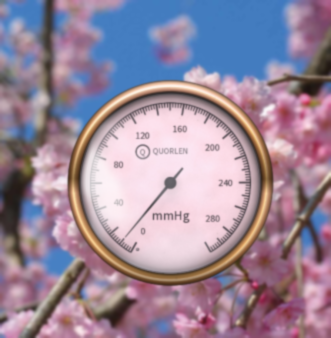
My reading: 10; mmHg
